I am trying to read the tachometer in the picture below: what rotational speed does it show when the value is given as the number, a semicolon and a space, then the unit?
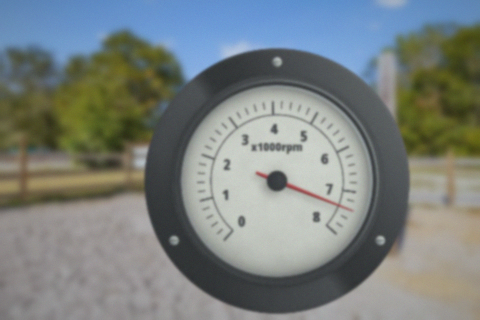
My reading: 7400; rpm
